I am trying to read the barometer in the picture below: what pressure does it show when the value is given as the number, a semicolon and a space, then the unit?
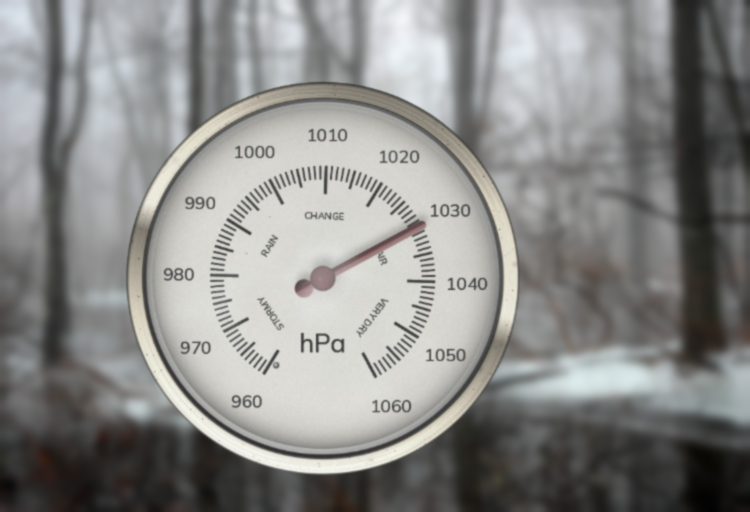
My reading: 1030; hPa
